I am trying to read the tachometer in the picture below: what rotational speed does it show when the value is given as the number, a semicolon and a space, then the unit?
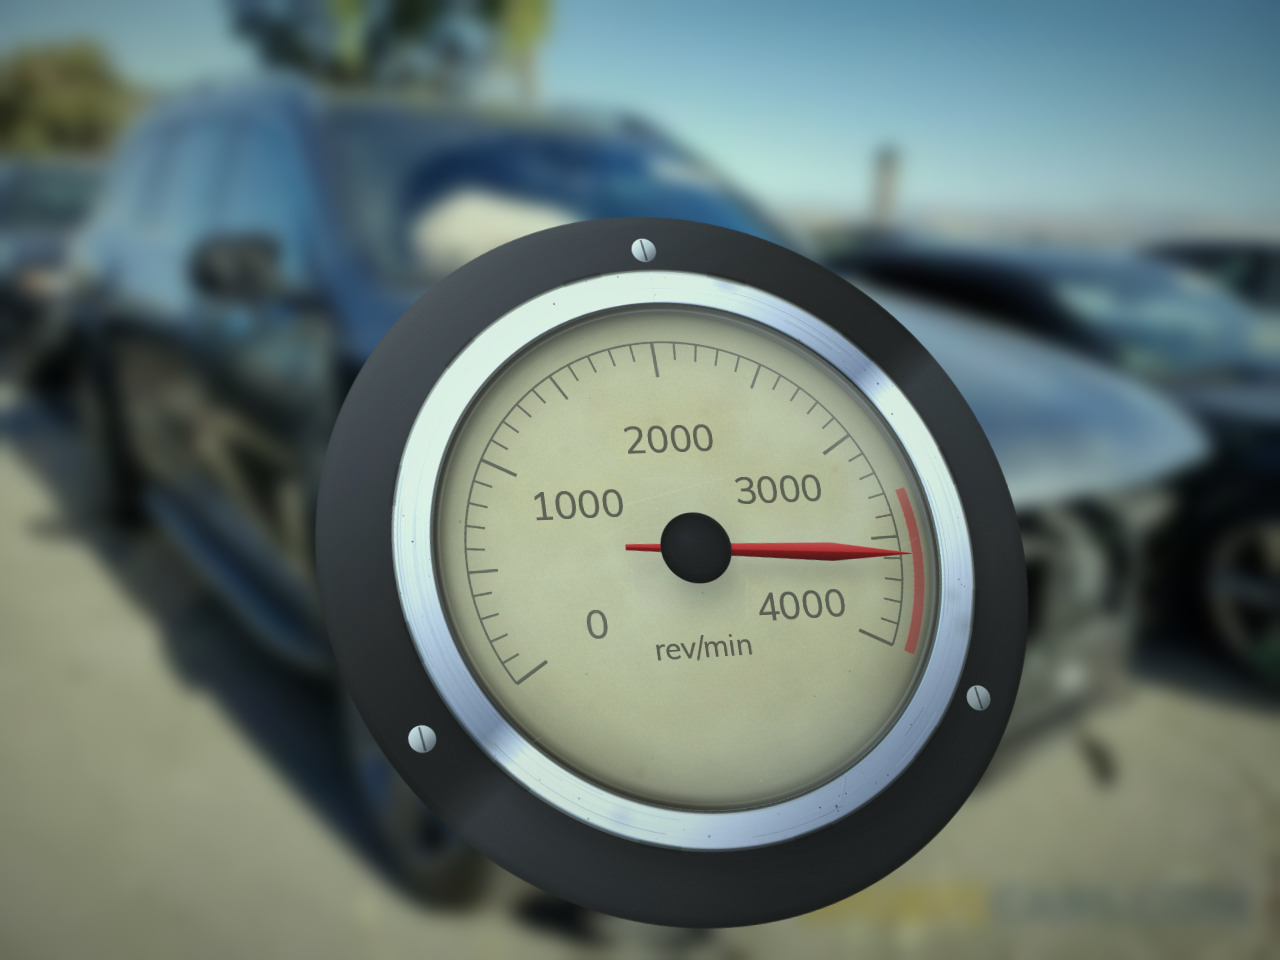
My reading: 3600; rpm
